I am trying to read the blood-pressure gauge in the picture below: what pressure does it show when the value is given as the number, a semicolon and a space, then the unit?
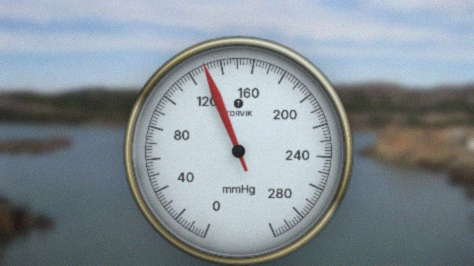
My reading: 130; mmHg
